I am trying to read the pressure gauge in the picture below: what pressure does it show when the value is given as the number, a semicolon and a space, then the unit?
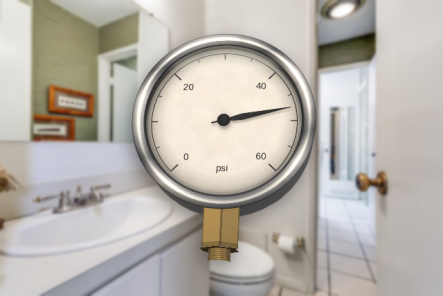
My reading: 47.5; psi
